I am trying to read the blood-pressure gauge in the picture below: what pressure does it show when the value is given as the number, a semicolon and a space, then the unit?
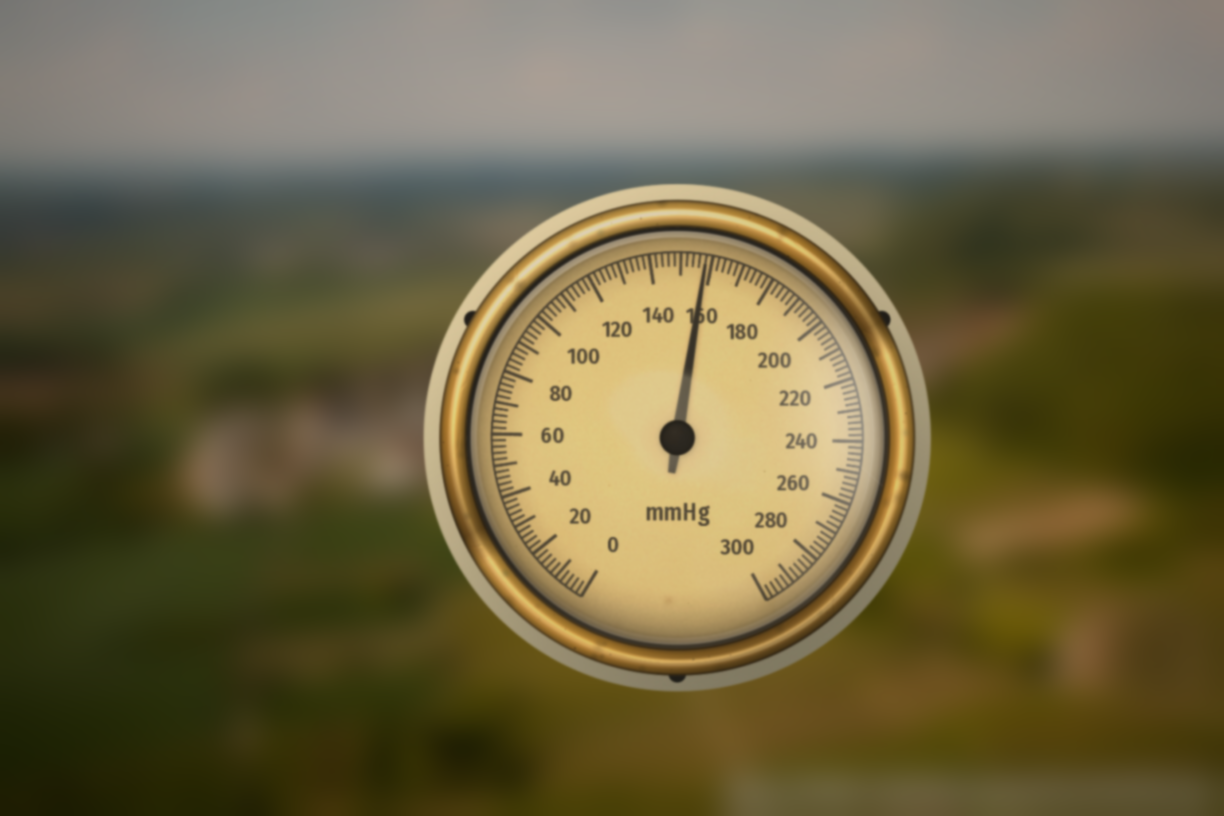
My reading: 158; mmHg
